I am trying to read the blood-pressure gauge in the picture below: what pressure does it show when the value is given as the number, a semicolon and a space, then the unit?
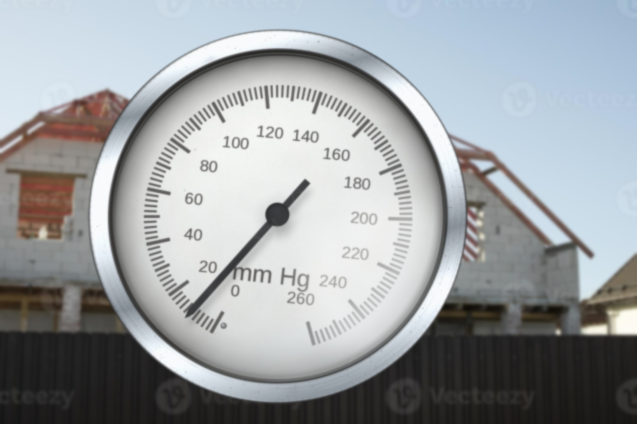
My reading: 10; mmHg
